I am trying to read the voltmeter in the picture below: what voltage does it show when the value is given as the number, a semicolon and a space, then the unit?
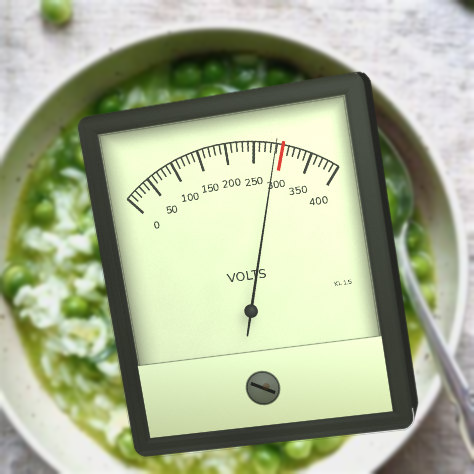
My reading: 290; V
